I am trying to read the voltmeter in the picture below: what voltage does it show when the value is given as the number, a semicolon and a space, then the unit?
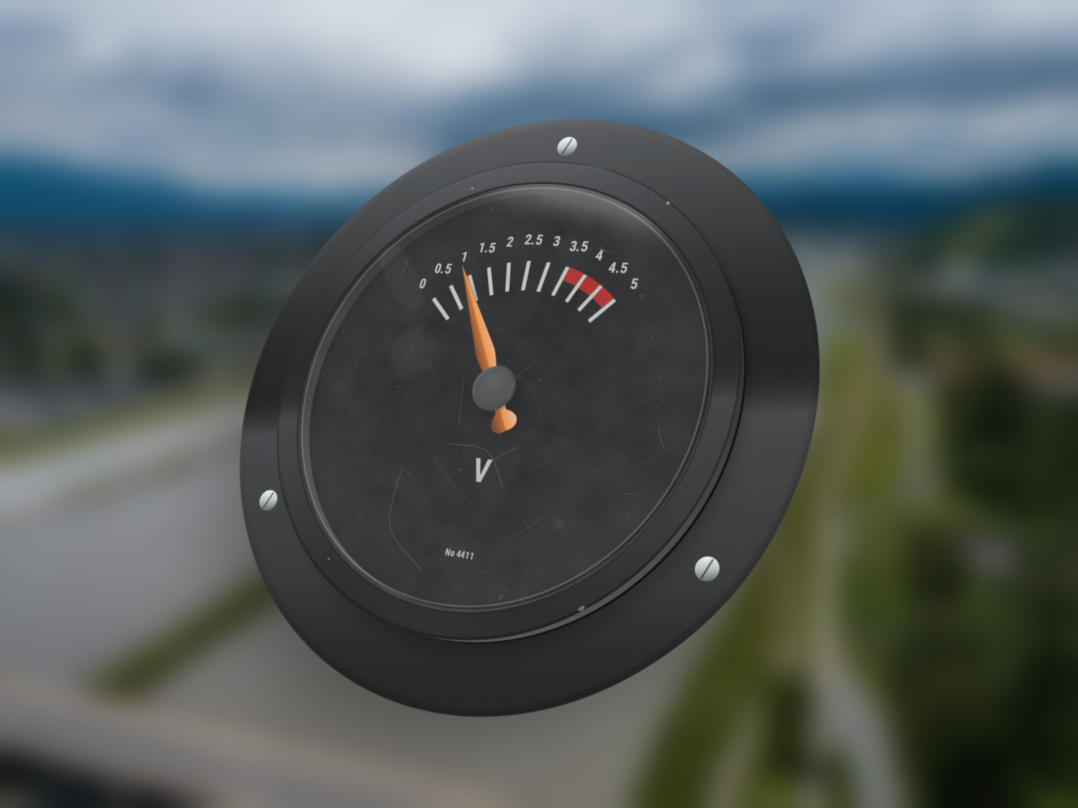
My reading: 1; V
